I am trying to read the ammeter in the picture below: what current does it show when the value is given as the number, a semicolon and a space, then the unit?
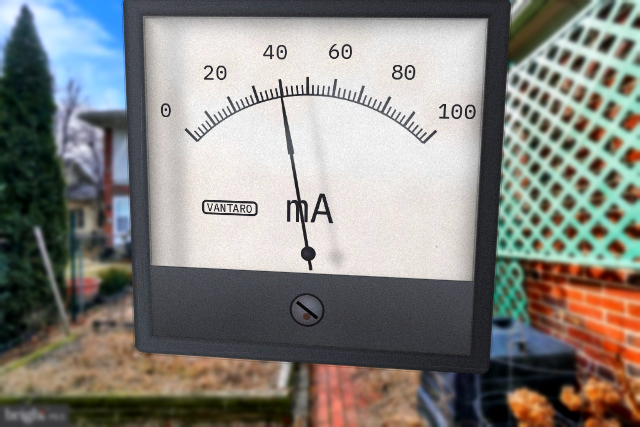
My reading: 40; mA
